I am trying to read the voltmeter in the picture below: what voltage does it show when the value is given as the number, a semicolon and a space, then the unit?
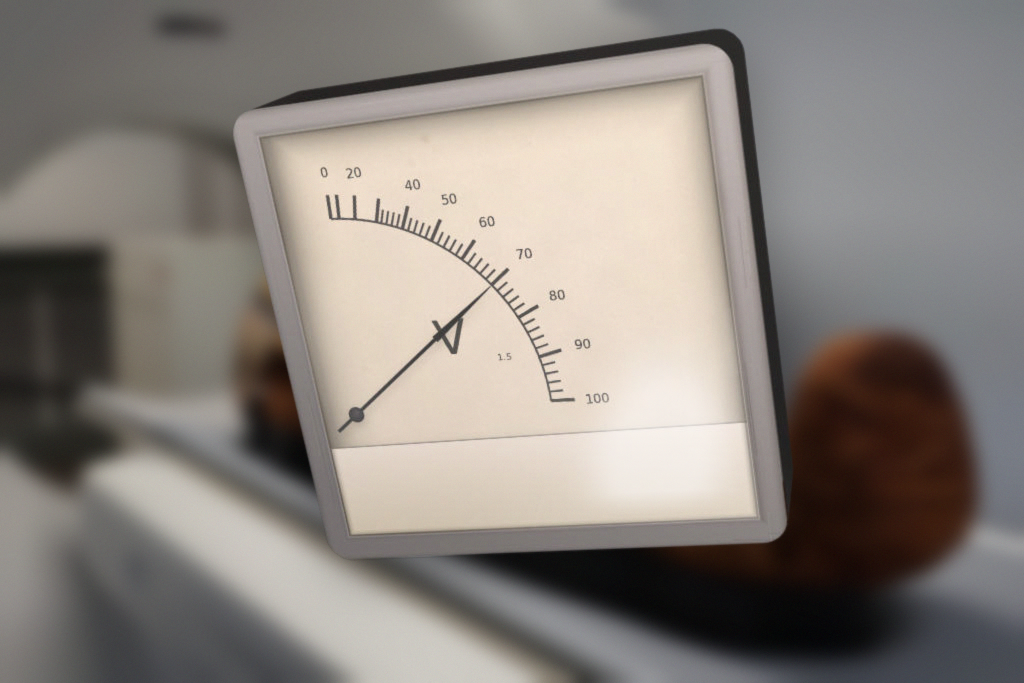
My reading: 70; V
